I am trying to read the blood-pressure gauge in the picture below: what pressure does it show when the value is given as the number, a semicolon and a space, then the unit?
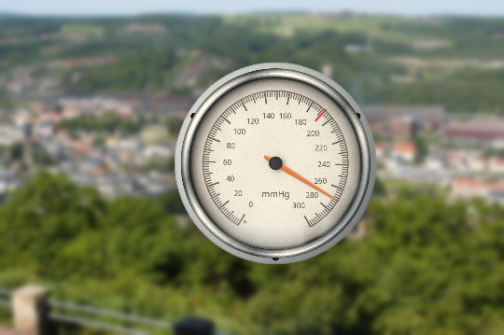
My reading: 270; mmHg
